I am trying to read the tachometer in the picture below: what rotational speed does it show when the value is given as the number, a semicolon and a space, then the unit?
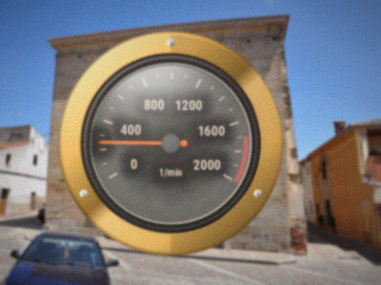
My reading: 250; rpm
